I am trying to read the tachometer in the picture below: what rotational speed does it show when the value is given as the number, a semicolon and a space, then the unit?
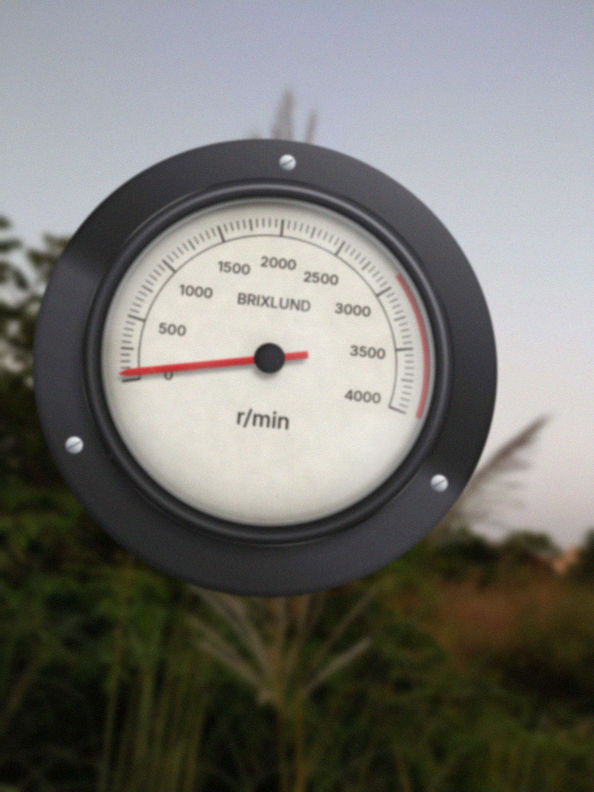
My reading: 50; rpm
